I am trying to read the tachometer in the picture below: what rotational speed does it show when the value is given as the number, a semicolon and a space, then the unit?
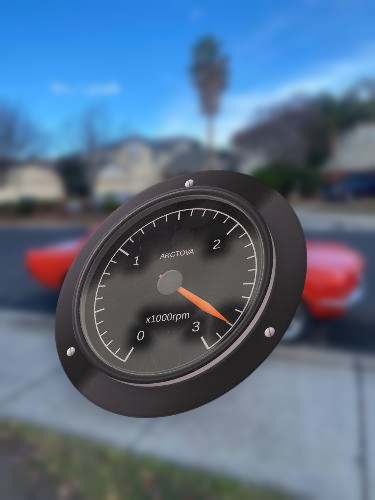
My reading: 2800; rpm
